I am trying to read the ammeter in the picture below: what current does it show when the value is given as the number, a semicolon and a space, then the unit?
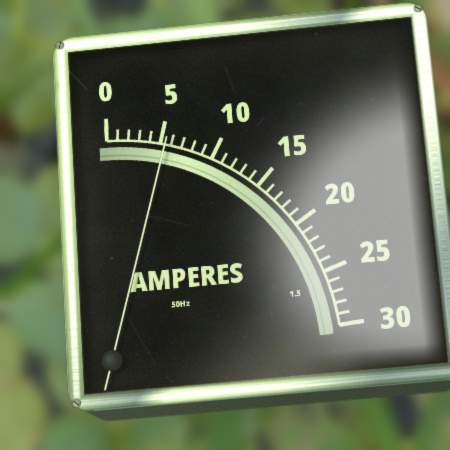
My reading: 5.5; A
